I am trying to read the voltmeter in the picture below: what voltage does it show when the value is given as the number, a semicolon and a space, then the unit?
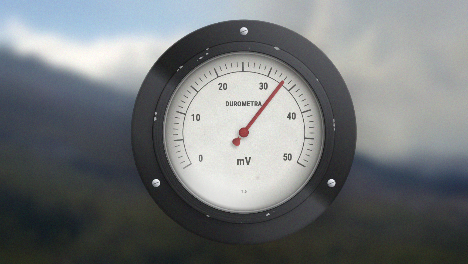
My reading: 33; mV
